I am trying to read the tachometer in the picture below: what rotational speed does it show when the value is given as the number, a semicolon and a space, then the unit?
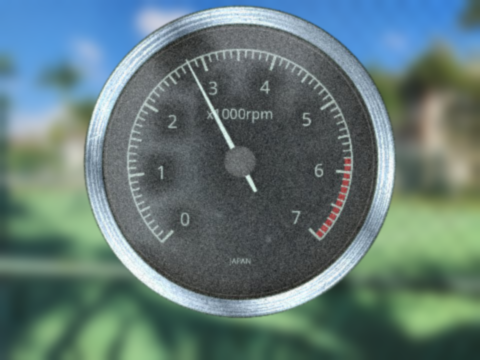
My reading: 2800; rpm
